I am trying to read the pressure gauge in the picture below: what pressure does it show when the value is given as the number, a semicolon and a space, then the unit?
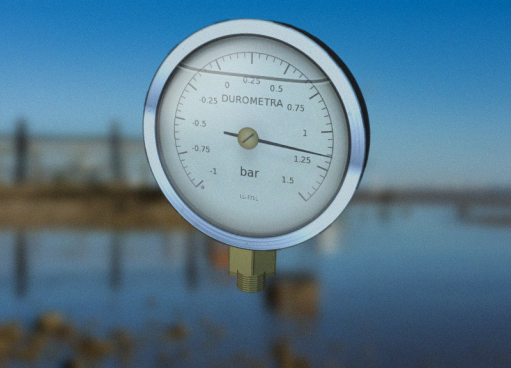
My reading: 1.15; bar
